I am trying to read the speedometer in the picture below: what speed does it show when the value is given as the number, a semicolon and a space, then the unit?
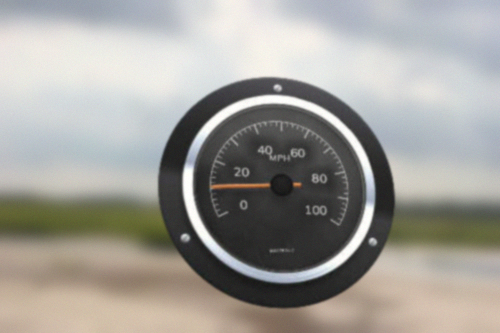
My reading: 10; mph
